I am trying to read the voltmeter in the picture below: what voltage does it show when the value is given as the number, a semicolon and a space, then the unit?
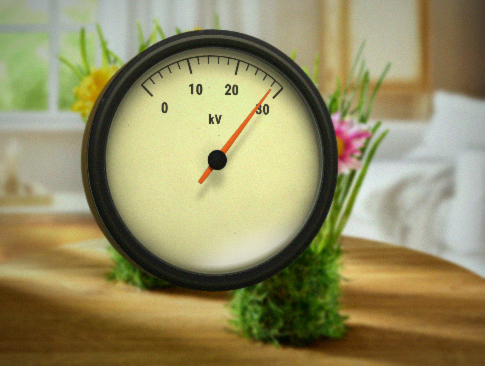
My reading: 28; kV
